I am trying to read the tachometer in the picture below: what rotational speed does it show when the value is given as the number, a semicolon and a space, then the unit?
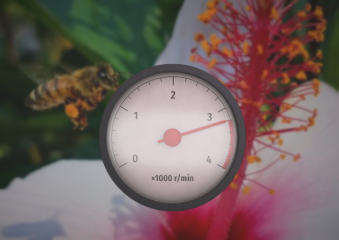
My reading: 3200; rpm
